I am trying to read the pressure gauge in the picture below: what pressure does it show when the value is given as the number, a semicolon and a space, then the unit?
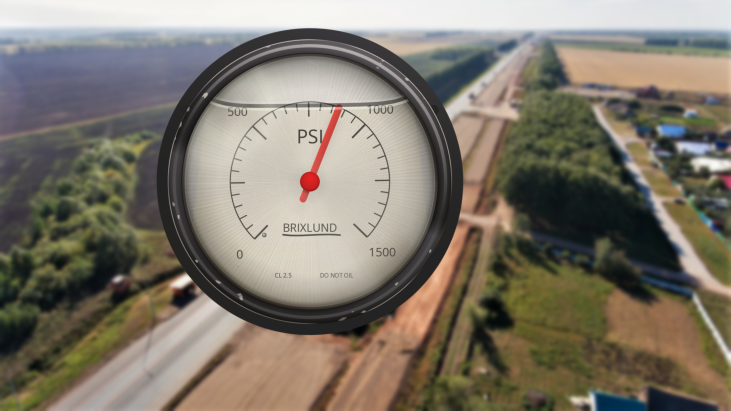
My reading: 875; psi
